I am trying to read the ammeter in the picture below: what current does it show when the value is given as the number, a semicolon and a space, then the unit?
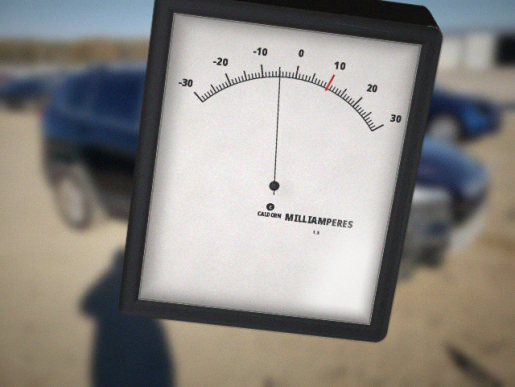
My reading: -5; mA
